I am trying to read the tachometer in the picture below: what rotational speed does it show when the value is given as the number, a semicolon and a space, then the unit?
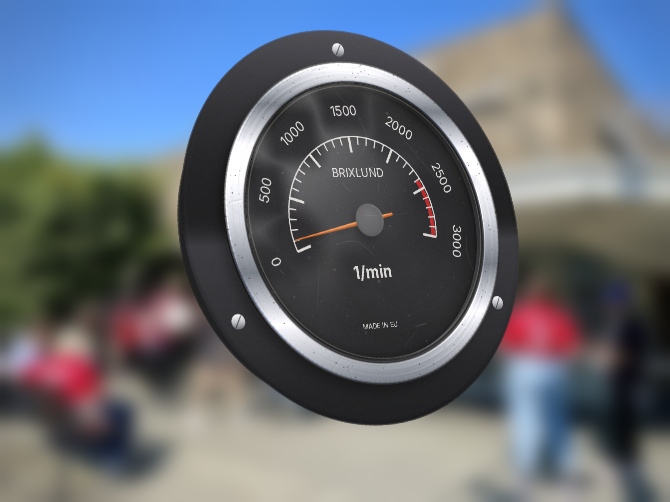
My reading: 100; rpm
